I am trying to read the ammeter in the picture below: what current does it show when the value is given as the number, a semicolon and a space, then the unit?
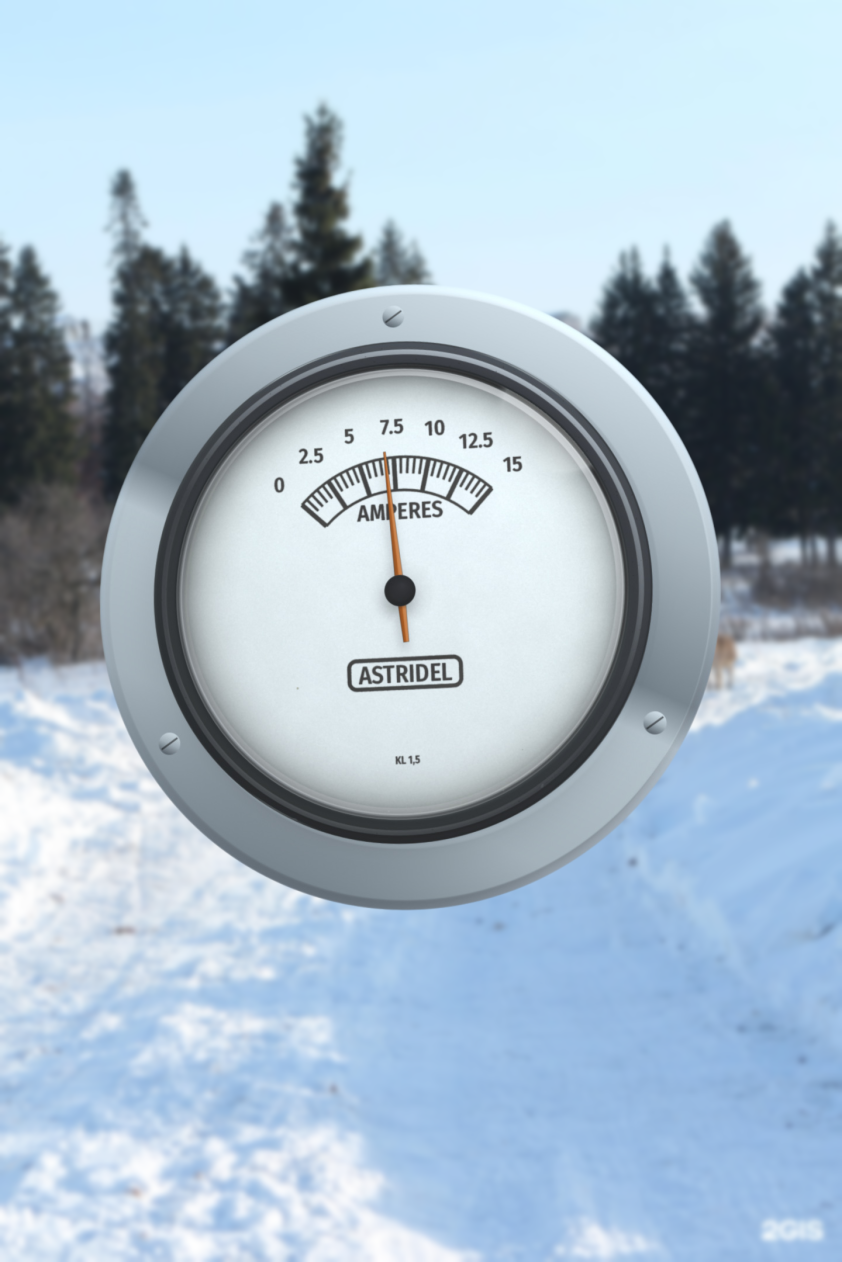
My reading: 7; A
